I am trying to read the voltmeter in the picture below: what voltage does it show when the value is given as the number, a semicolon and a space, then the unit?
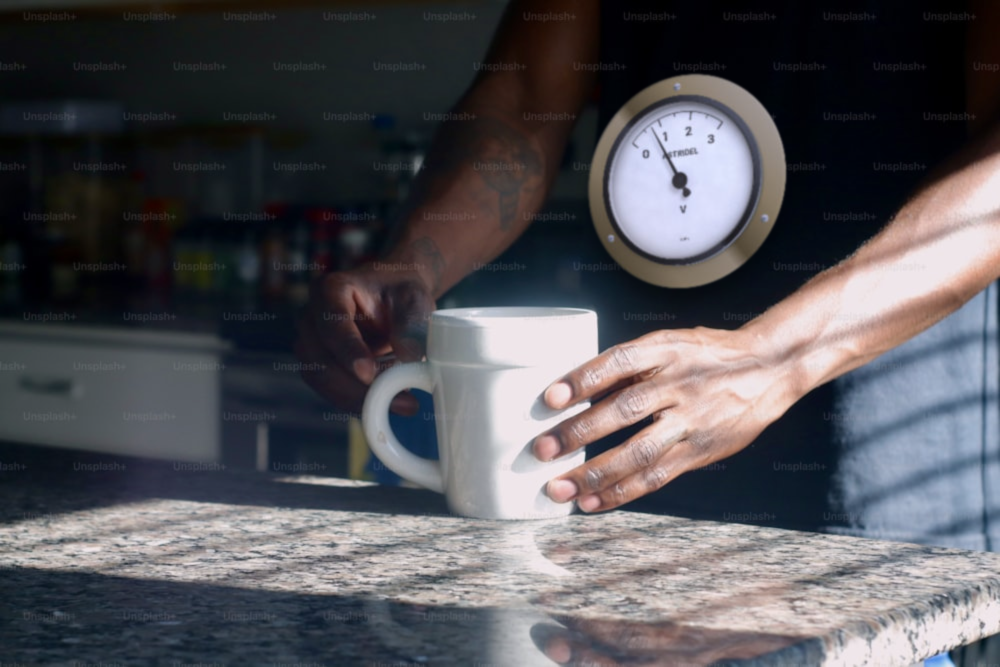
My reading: 0.75; V
